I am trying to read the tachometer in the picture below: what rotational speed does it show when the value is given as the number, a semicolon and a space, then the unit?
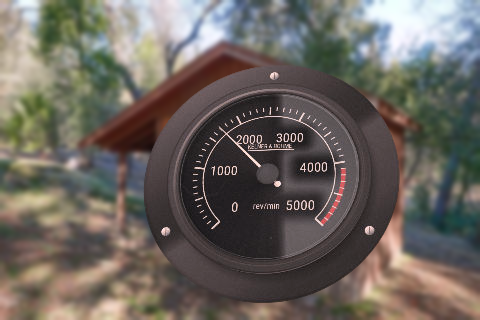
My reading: 1700; rpm
